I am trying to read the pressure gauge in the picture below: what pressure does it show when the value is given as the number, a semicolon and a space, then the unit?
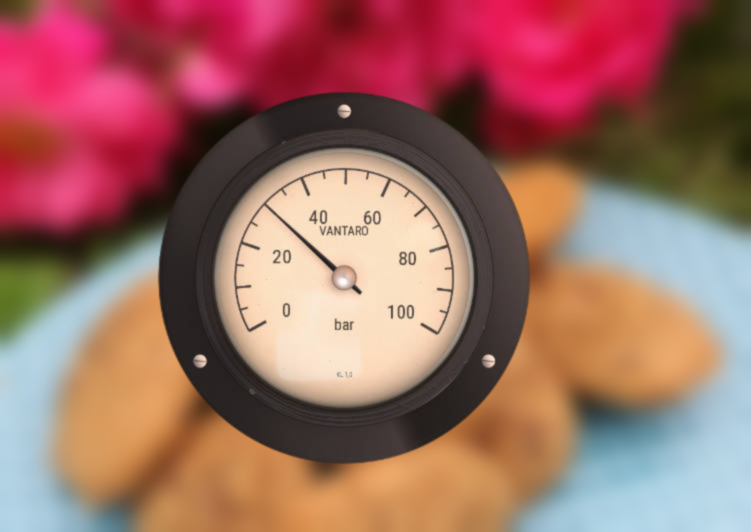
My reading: 30; bar
